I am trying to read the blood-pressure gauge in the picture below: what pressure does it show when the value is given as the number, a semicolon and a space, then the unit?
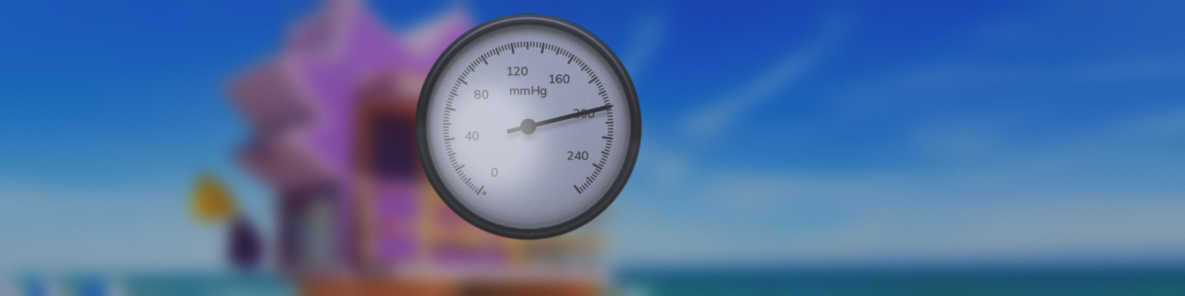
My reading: 200; mmHg
